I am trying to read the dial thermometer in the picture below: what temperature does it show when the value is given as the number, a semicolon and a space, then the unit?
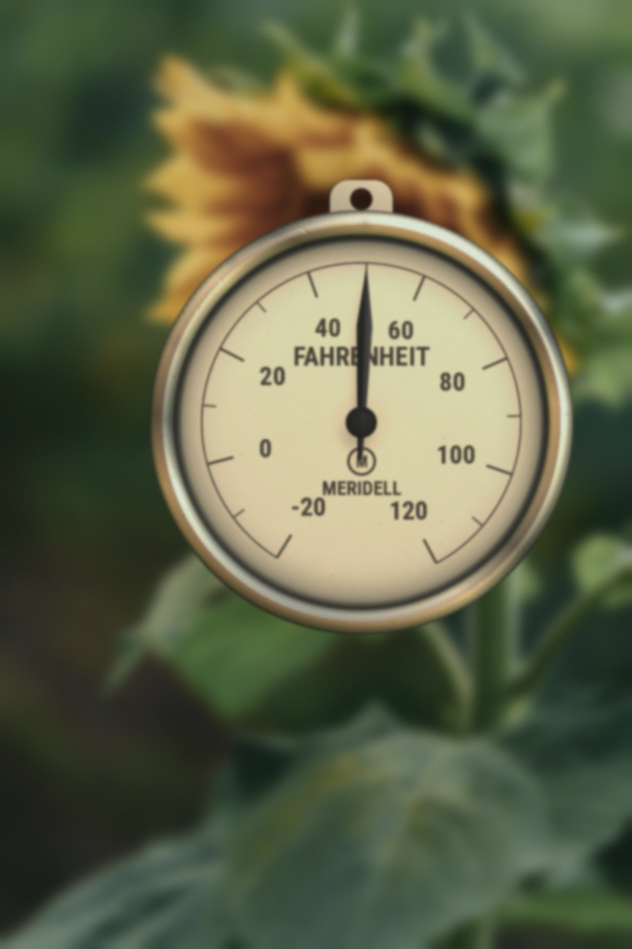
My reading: 50; °F
